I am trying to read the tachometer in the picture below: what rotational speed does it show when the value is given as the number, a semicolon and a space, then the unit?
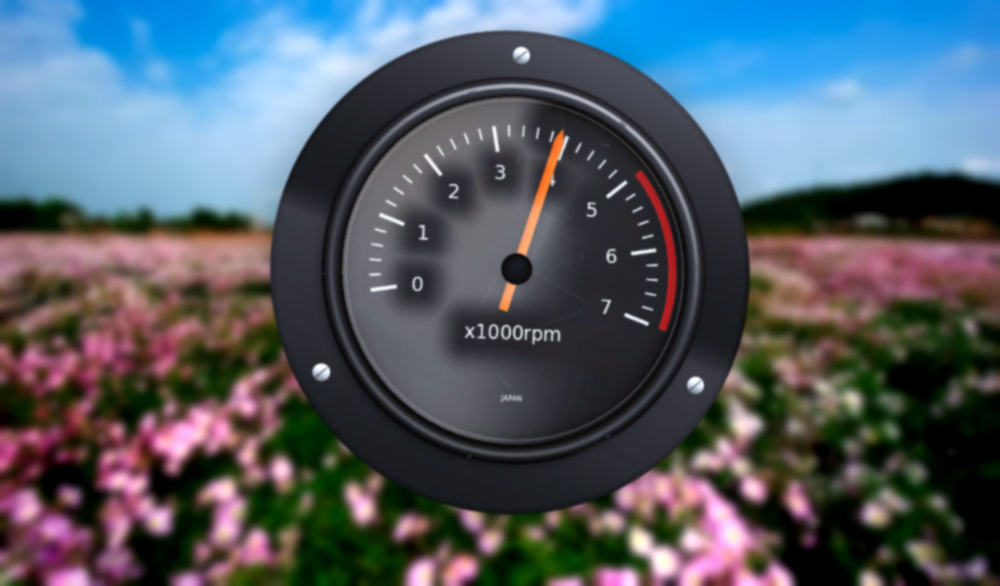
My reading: 3900; rpm
